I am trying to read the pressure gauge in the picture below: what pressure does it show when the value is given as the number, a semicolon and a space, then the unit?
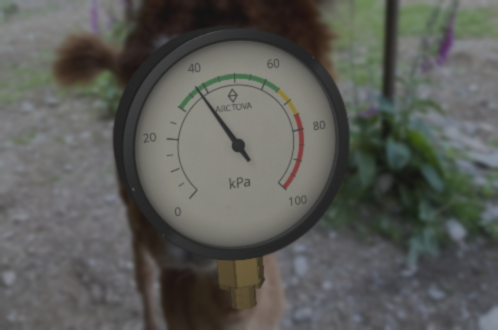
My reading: 37.5; kPa
